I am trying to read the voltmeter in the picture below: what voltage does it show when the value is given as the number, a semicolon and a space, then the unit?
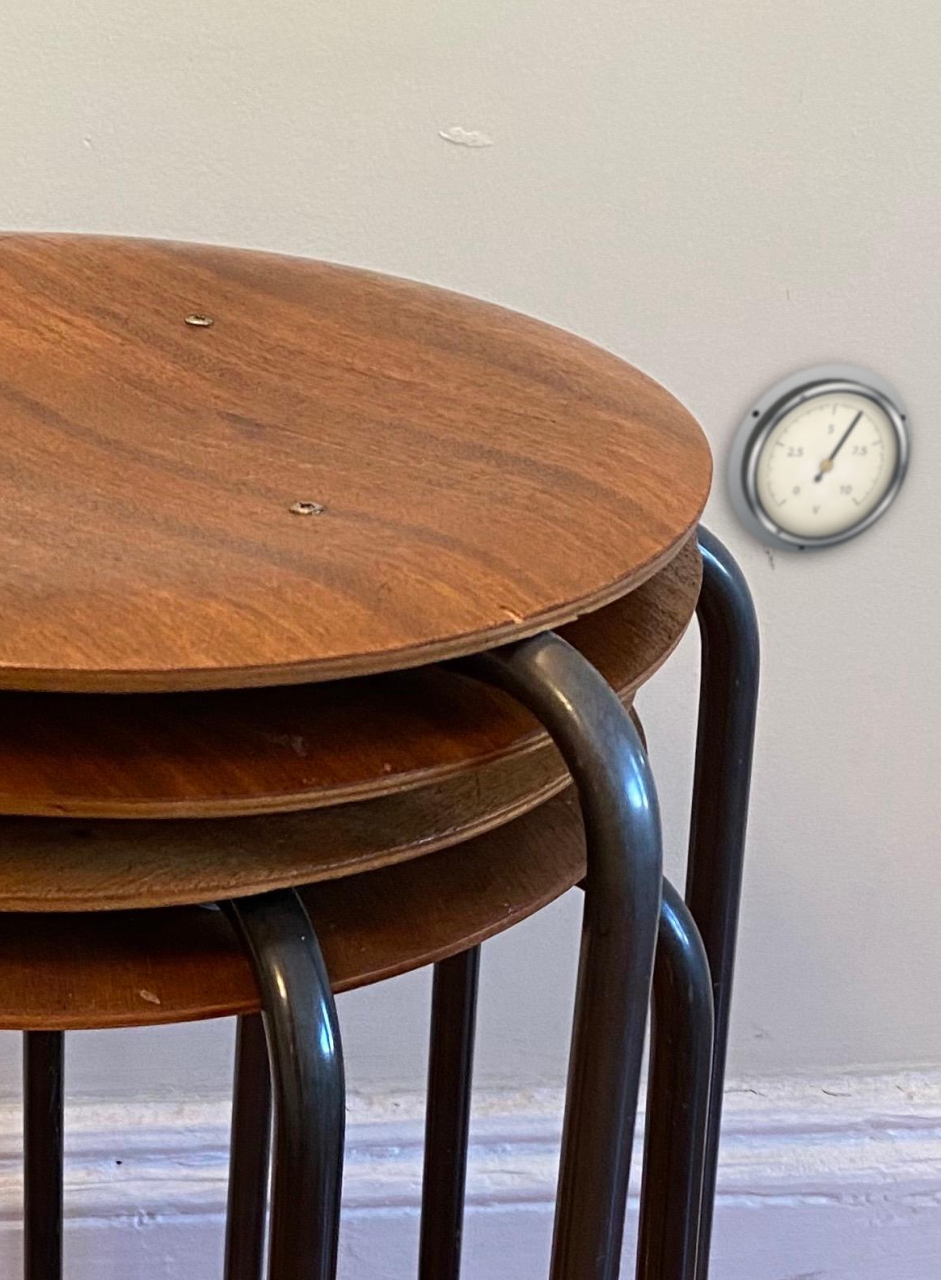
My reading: 6; V
